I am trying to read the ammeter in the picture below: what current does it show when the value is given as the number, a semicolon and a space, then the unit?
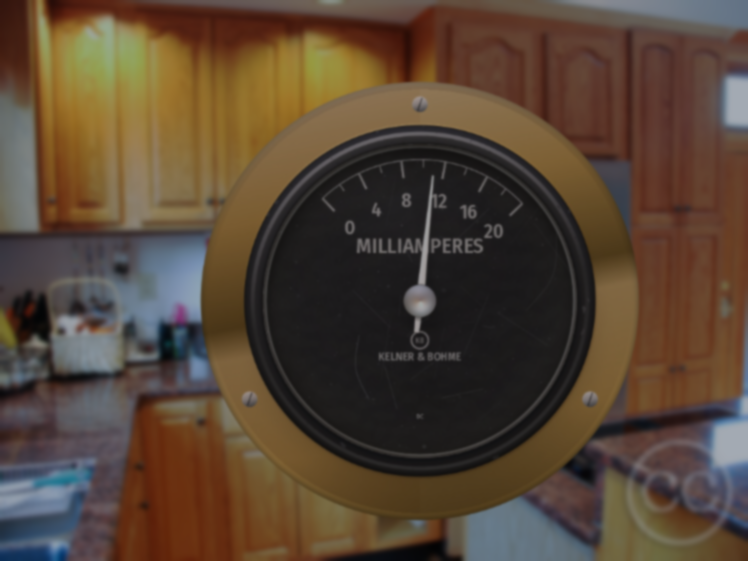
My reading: 11; mA
